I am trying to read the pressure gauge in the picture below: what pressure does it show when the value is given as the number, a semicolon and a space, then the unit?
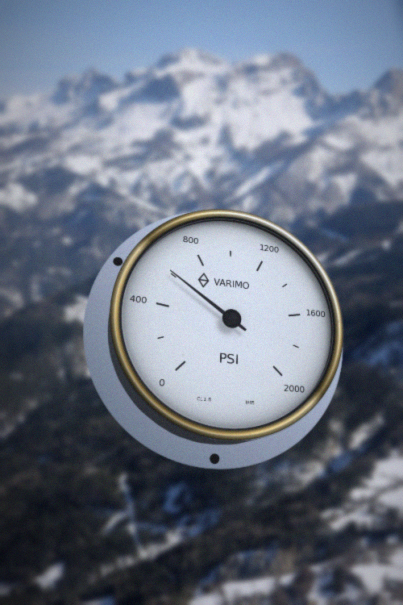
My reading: 600; psi
